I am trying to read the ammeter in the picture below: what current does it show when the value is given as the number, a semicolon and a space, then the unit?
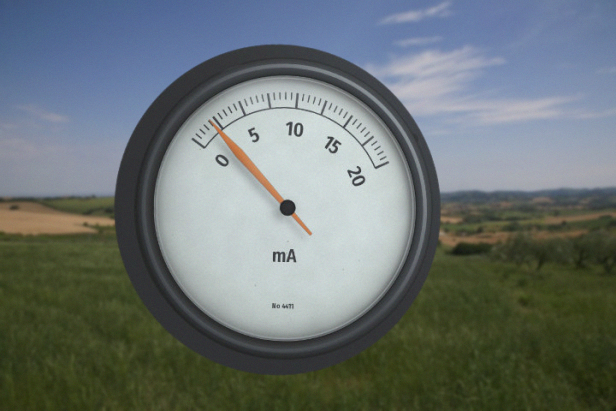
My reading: 2; mA
